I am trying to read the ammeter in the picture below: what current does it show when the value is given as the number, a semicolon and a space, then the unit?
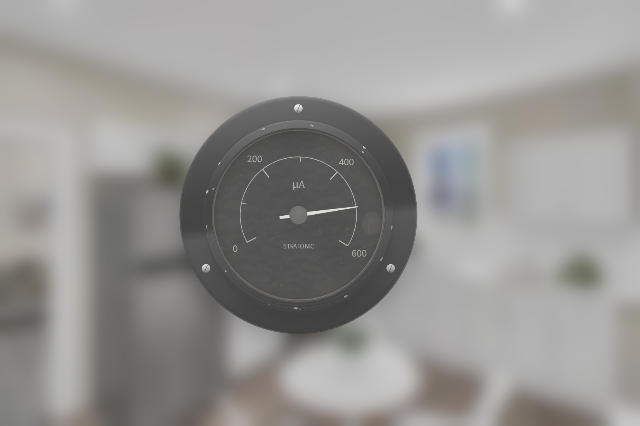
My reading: 500; µA
